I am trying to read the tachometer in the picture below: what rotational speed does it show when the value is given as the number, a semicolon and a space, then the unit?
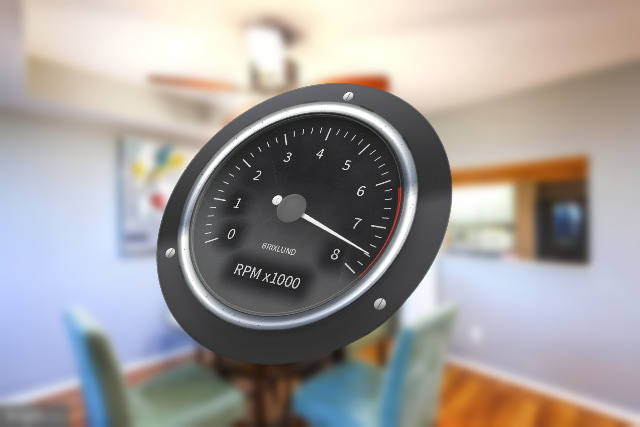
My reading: 7600; rpm
